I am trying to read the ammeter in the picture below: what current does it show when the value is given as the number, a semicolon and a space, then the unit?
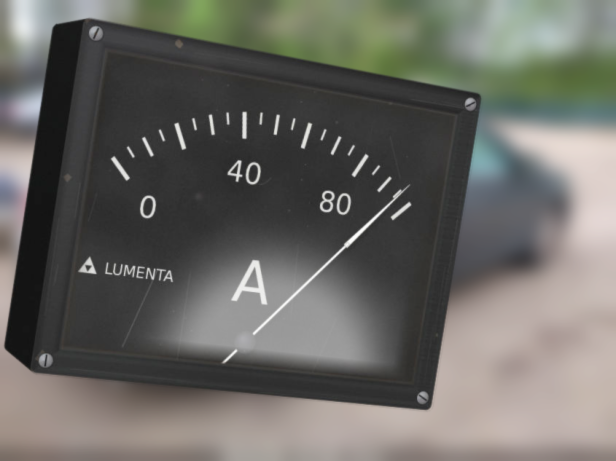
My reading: 95; A
